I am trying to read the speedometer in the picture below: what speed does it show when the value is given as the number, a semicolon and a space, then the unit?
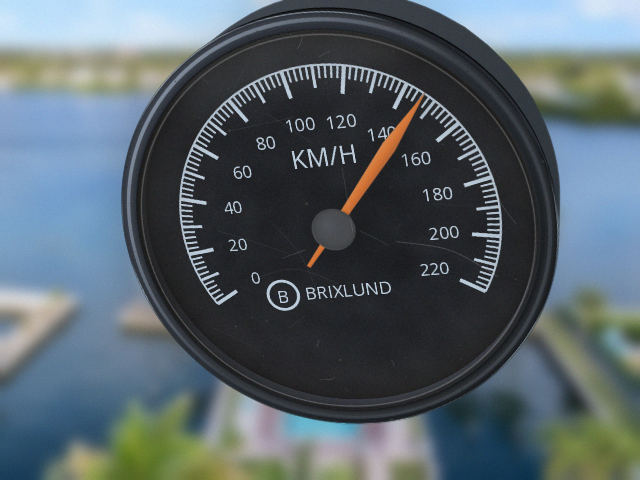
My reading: 146; km/h
